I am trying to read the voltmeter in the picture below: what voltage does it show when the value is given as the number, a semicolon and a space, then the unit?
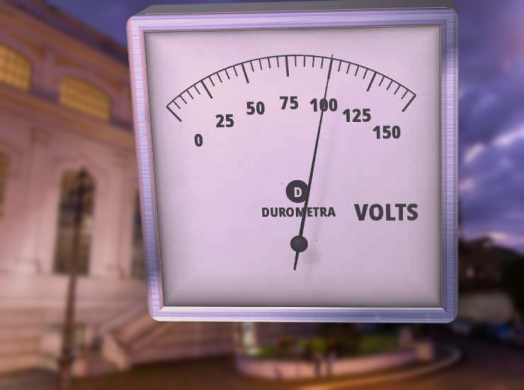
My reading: 100; V
